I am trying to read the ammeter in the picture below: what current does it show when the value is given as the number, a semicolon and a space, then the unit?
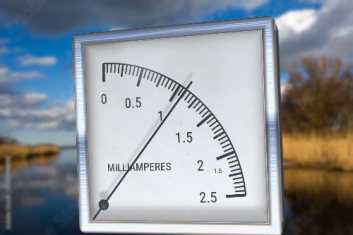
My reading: 1.1; mA
